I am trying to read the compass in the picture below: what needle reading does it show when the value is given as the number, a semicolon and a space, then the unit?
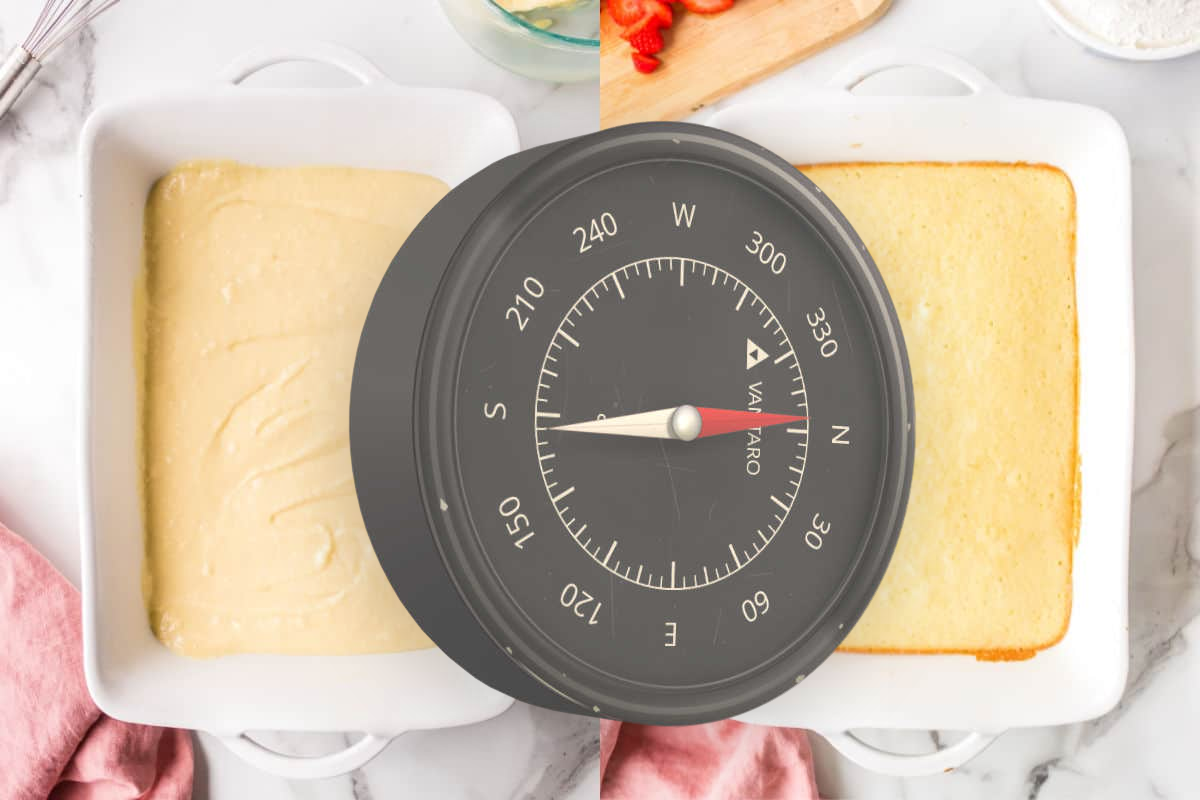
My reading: 355; °
